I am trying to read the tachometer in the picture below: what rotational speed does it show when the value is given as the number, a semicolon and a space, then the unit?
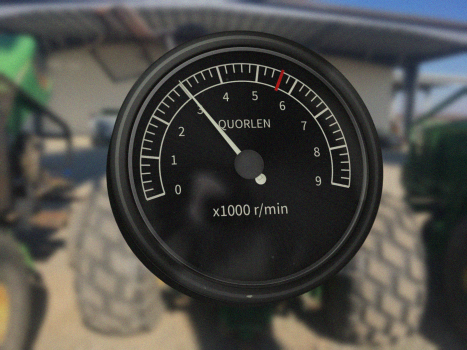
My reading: 3000; rpm
